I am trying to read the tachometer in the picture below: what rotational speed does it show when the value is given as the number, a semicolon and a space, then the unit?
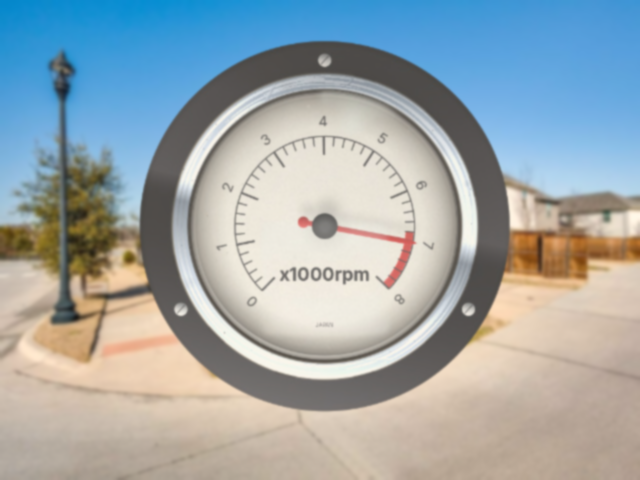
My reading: 7000; rpm
